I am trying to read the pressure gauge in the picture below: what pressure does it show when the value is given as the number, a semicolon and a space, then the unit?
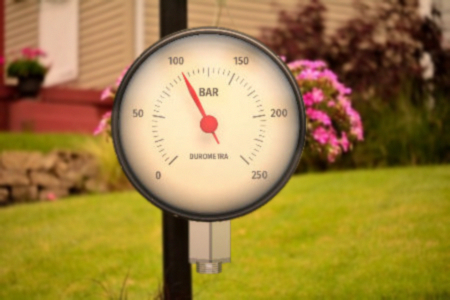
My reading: 100; bar
